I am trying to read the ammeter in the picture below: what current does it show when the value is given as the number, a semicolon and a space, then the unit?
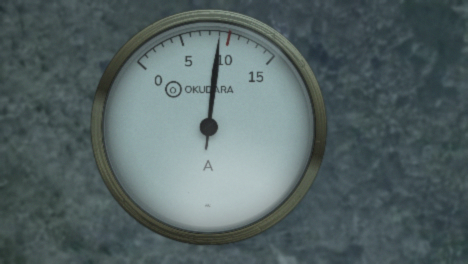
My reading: 9; A
